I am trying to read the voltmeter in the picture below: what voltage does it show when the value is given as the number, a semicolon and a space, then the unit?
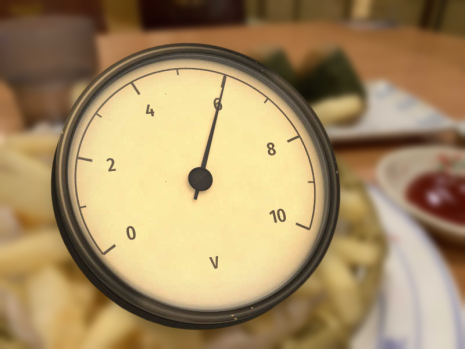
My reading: 6; V
